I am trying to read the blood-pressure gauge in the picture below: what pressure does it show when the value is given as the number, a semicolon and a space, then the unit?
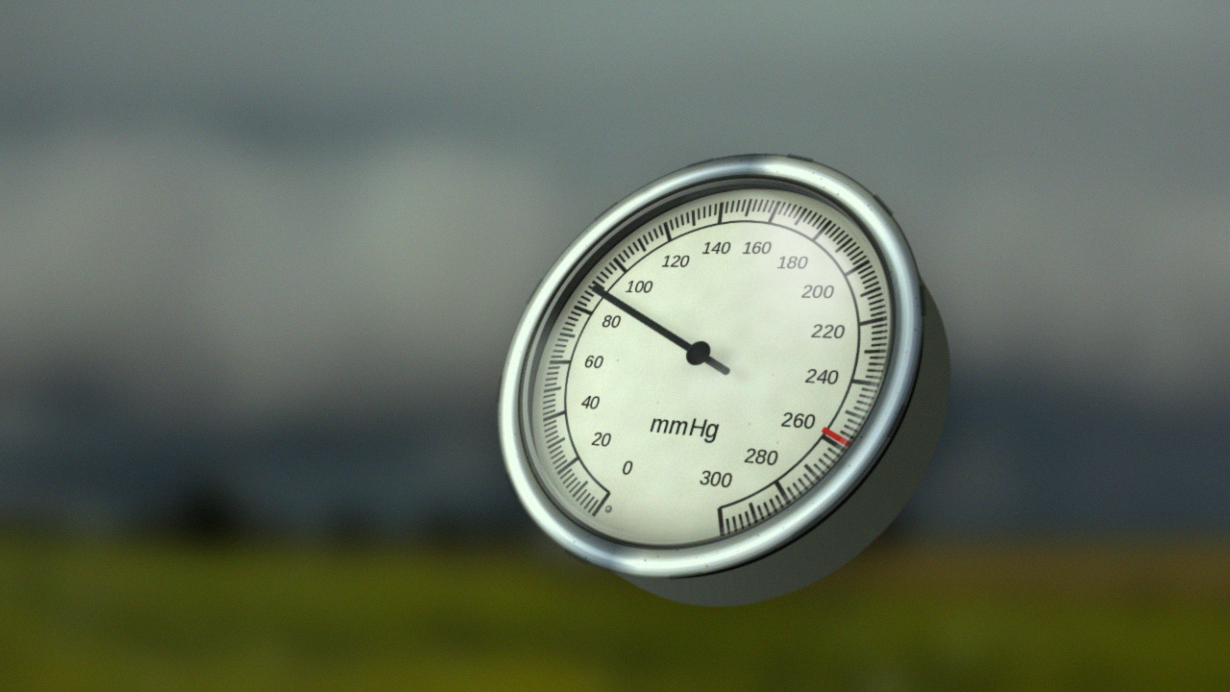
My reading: 88; mmHg
